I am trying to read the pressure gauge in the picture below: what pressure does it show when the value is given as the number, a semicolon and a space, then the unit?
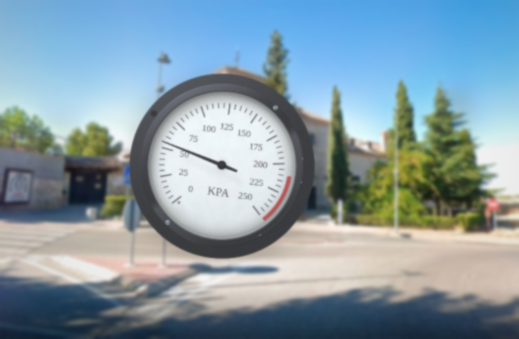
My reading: 55; kPa
